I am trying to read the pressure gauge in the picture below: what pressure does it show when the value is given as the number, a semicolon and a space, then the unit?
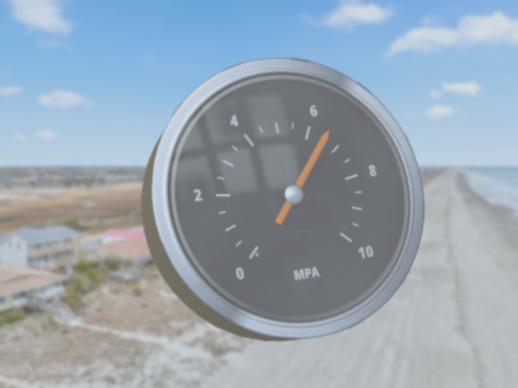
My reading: 6.5; MPa
